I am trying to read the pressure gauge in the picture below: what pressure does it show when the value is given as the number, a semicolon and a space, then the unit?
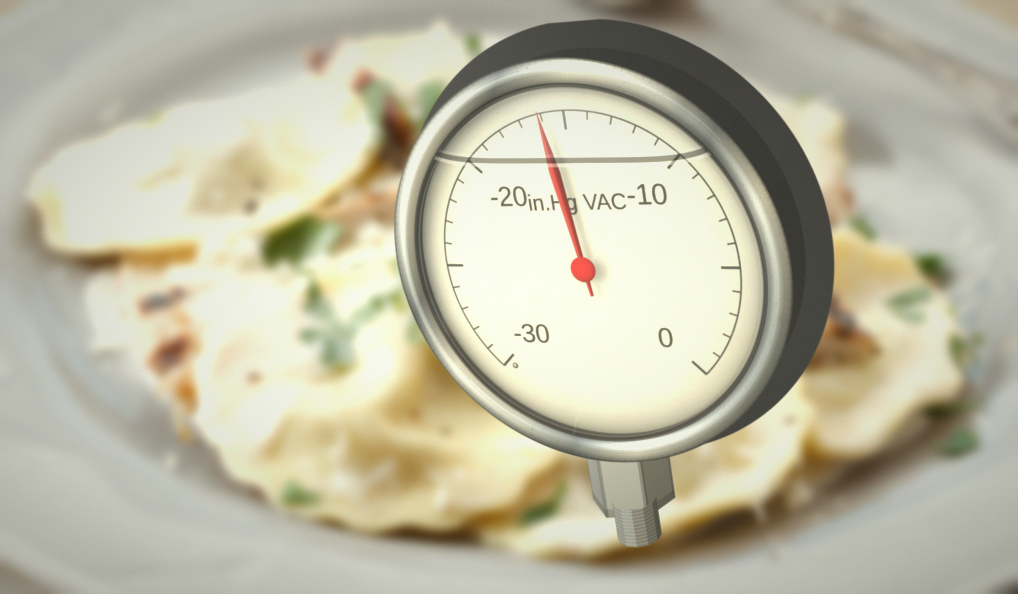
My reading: -16; inHg
